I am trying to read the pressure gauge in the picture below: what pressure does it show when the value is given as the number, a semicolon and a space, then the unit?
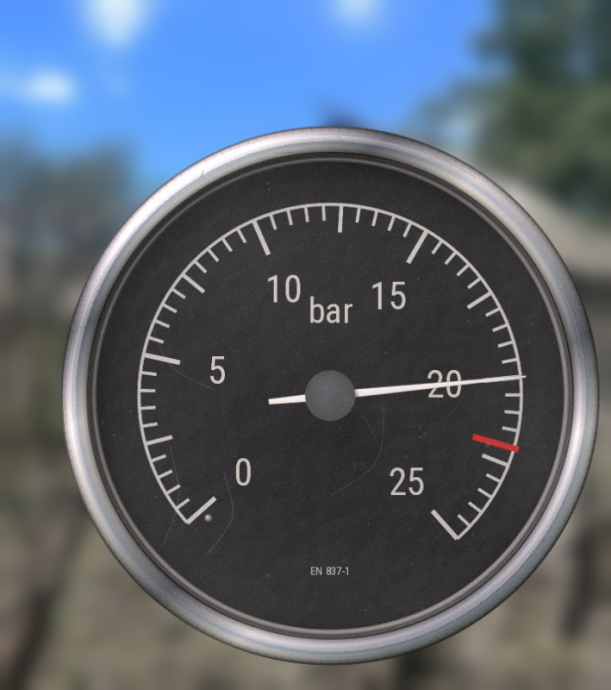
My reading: 20; bar
